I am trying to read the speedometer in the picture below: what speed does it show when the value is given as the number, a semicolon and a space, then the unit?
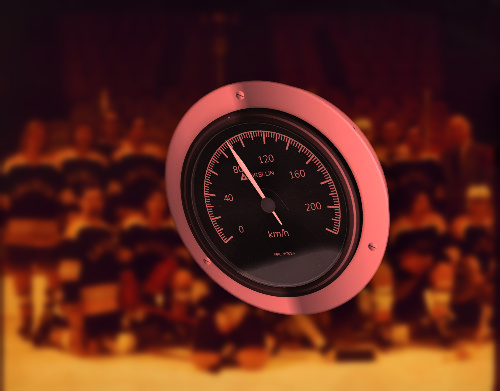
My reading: 90; km/h
